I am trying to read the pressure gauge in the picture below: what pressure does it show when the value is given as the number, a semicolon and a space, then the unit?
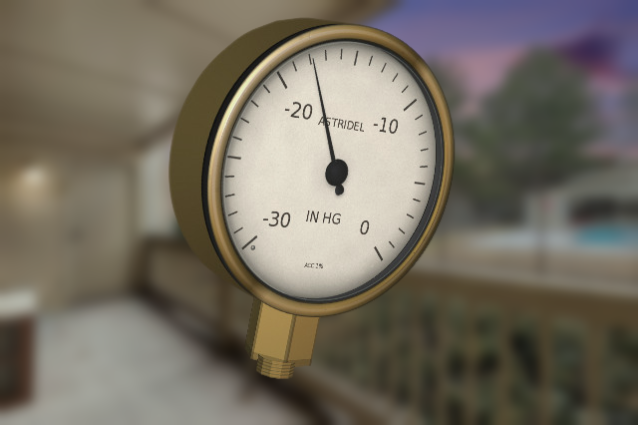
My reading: -18; inHg
